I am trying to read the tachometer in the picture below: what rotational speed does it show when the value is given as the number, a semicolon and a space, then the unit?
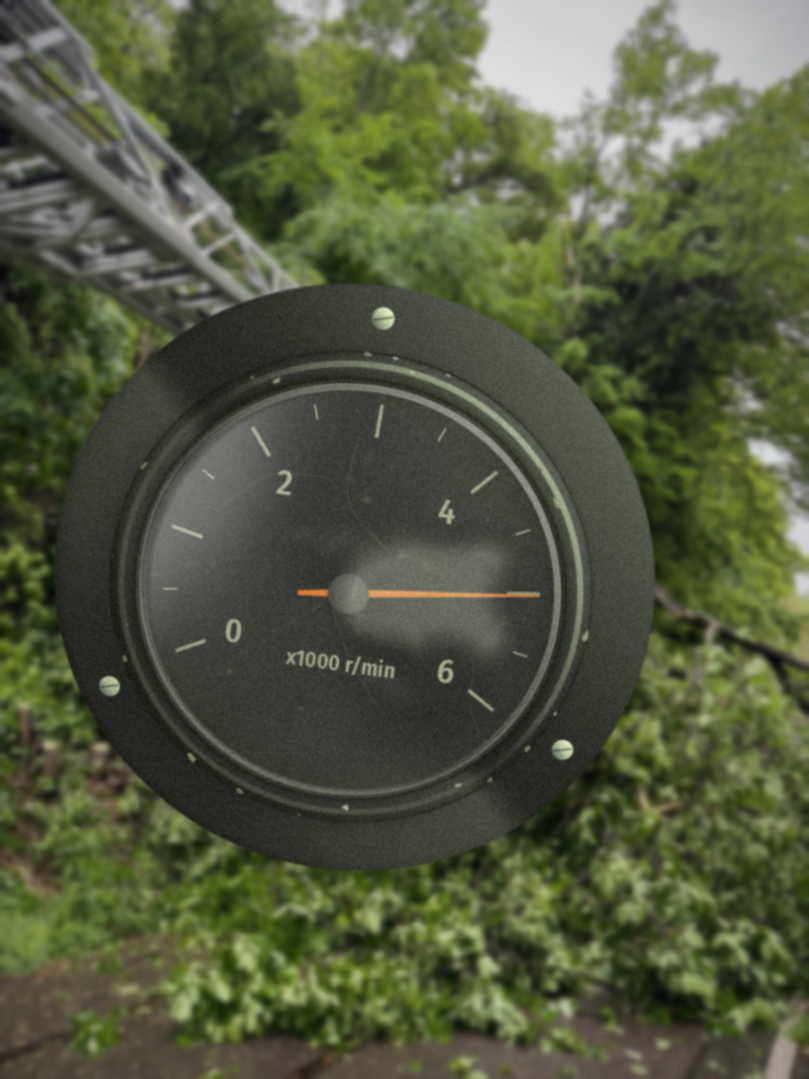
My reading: 5000; rpm
